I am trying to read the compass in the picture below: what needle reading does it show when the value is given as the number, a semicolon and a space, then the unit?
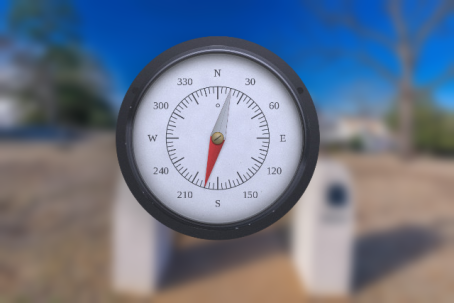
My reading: 195; °
